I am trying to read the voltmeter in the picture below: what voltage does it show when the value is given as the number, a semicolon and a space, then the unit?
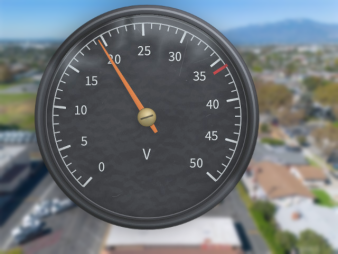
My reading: 19.5; V
